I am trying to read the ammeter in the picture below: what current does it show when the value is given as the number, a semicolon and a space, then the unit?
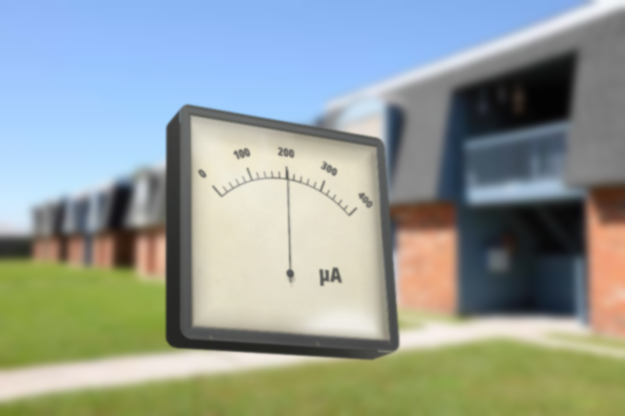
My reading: 200; µA
